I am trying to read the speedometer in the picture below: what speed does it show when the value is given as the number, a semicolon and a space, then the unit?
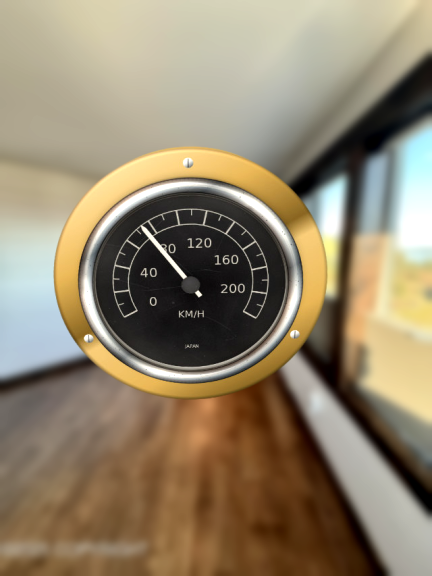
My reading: 75; km/h
